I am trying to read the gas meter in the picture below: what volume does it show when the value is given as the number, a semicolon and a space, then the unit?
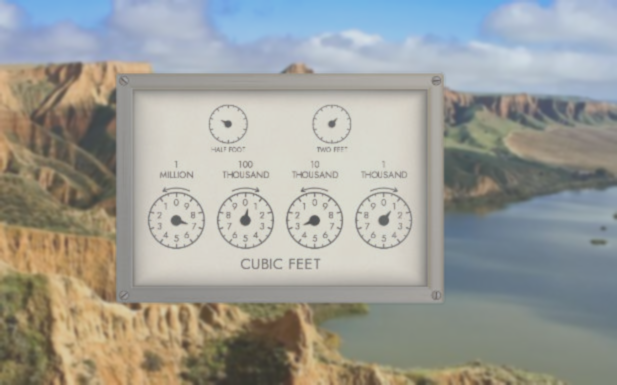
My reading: 703100; ft³
